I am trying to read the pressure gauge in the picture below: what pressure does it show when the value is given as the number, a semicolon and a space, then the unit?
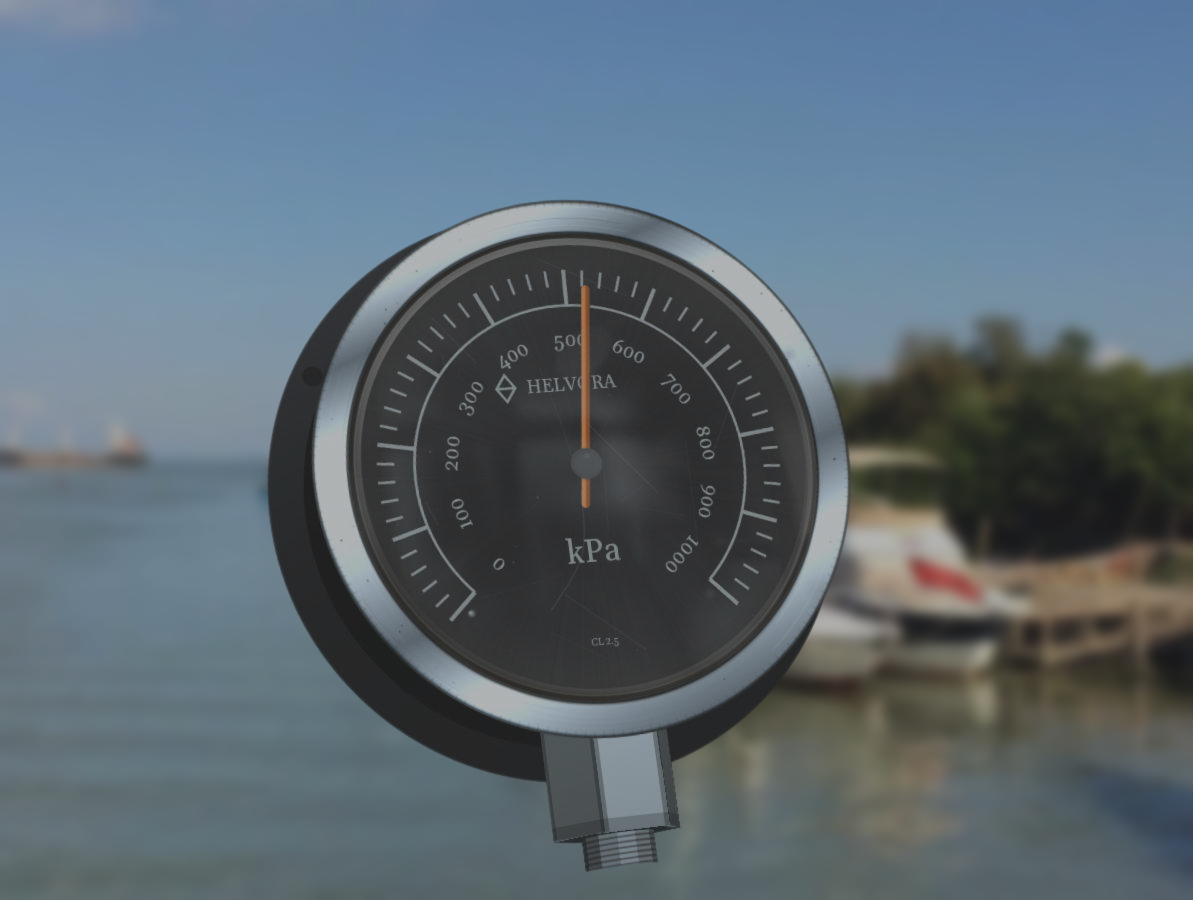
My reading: 520; kPa
